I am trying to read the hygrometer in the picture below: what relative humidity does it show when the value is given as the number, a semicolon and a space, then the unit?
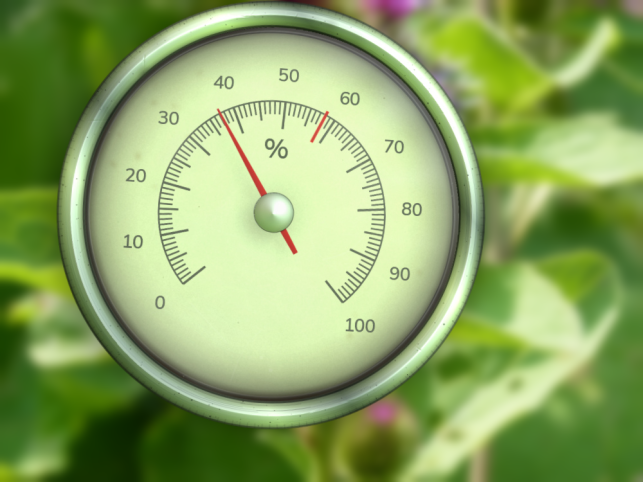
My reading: 37; %
